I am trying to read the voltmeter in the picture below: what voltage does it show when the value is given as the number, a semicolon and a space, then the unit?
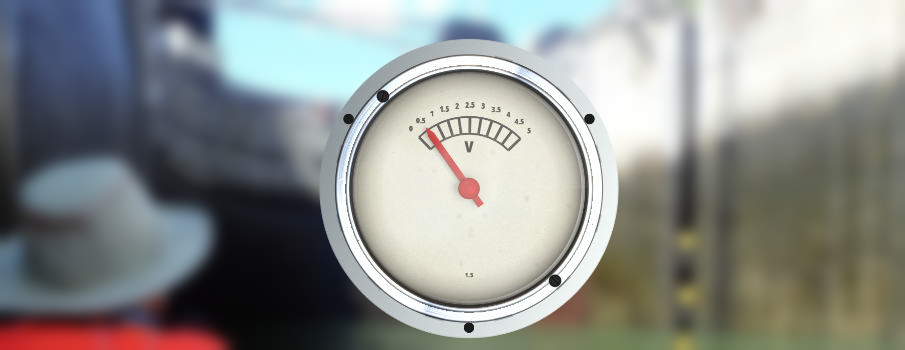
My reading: 0.5; V
